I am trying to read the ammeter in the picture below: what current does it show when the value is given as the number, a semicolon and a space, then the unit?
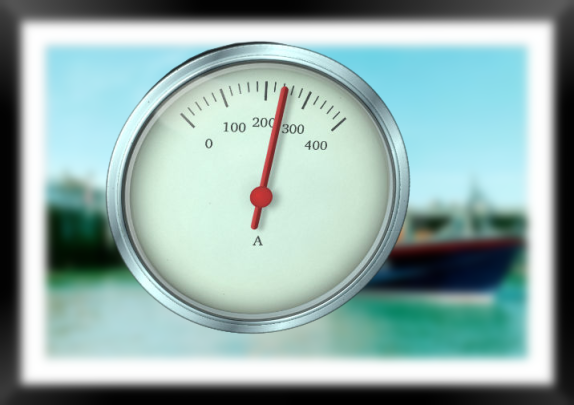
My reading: 240; A
